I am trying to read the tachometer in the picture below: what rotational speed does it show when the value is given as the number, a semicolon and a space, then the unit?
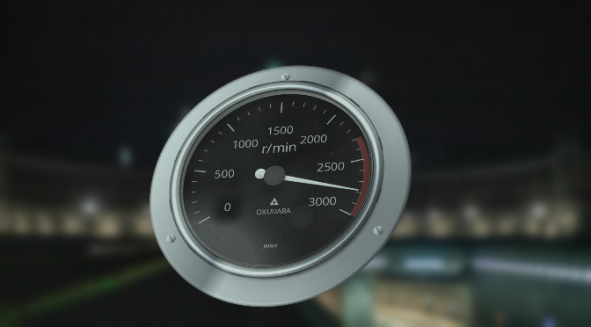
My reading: 2800; rpm
